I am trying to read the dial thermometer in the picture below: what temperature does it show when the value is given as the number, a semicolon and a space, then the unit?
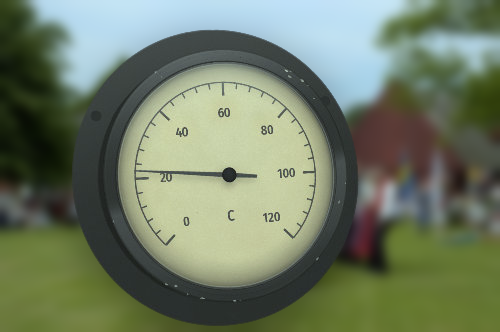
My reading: 22; °C
